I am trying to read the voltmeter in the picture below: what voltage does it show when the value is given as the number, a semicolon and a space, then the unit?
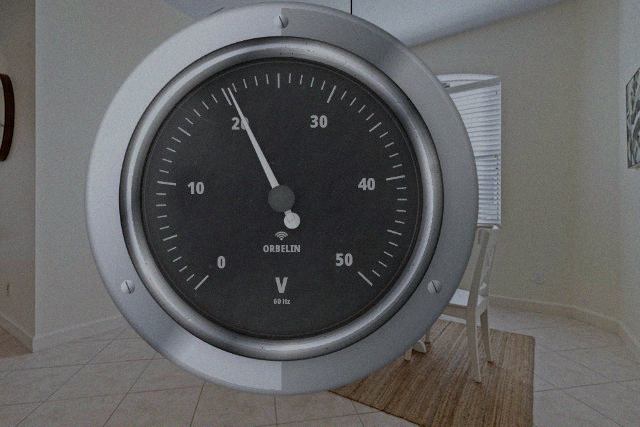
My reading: 20.5; V
